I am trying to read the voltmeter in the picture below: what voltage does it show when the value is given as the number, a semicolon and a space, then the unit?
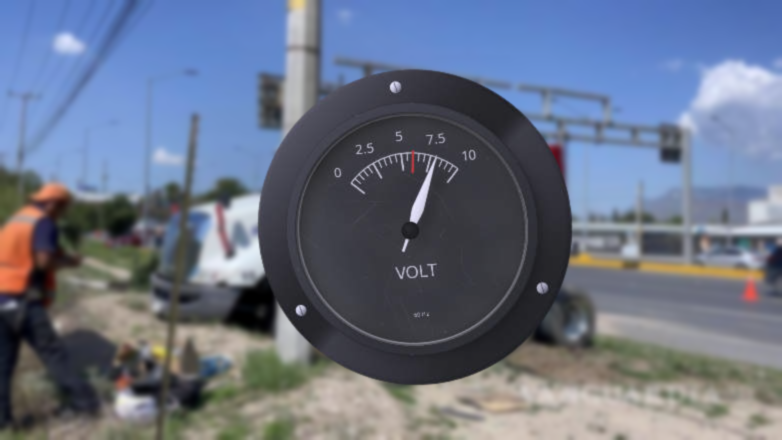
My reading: 8; V
